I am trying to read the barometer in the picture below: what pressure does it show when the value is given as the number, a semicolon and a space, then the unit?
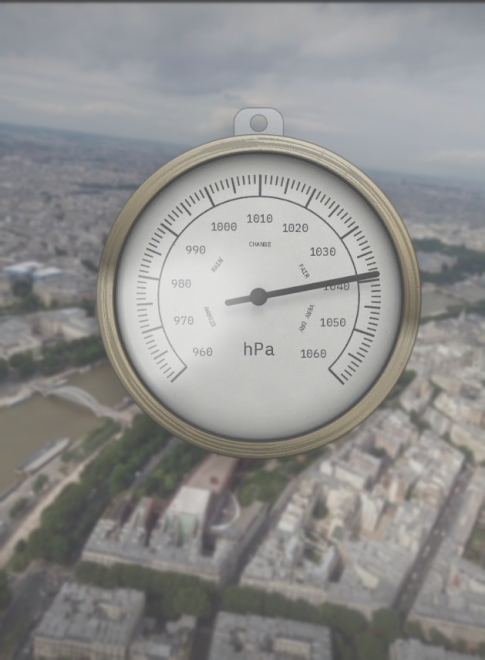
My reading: 1039; hPa
